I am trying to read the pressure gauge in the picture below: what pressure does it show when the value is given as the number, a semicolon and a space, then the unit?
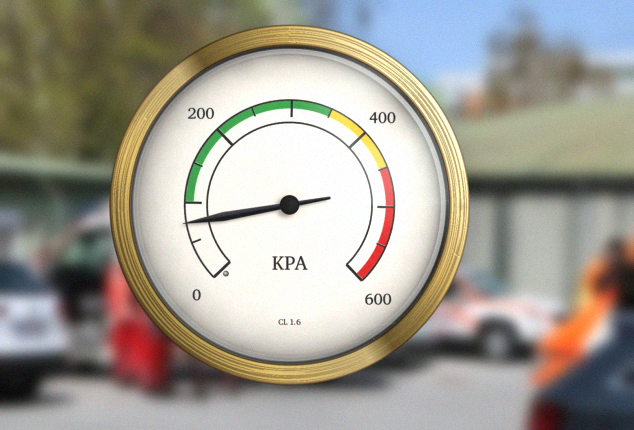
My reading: 75; kPa
